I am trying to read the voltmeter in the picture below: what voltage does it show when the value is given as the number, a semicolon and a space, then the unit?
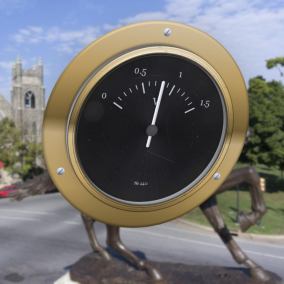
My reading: 0.8; V
